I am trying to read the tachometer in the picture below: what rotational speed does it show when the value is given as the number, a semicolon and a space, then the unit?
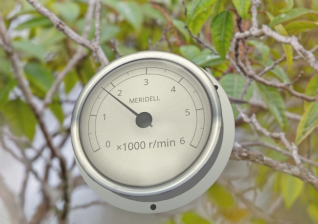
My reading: 1750; rpm
